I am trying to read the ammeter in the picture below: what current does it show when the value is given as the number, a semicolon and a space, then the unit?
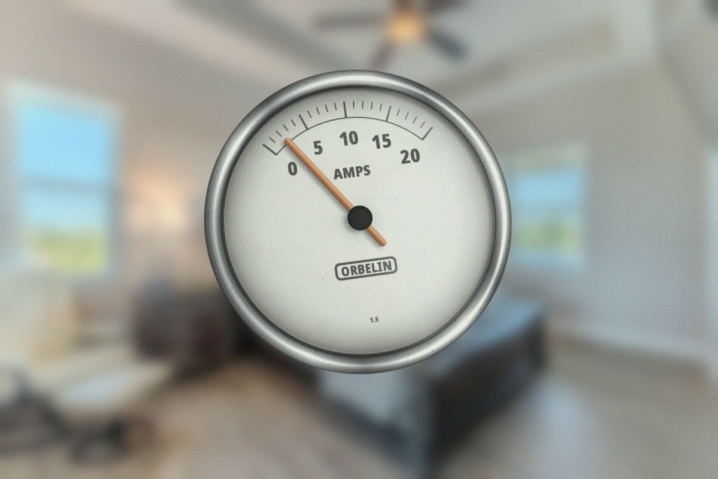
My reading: 2; A
